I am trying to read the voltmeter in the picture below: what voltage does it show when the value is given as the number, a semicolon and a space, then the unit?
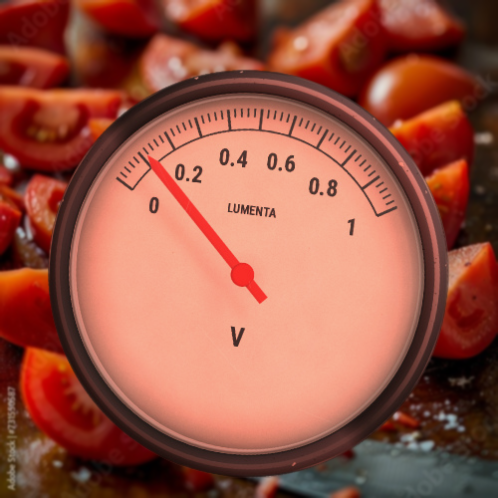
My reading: 0.12; V
